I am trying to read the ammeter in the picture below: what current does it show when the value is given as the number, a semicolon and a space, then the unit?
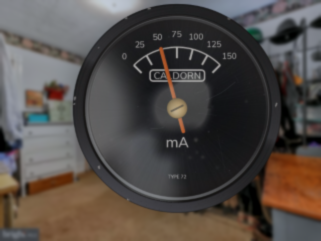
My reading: 50; mA
